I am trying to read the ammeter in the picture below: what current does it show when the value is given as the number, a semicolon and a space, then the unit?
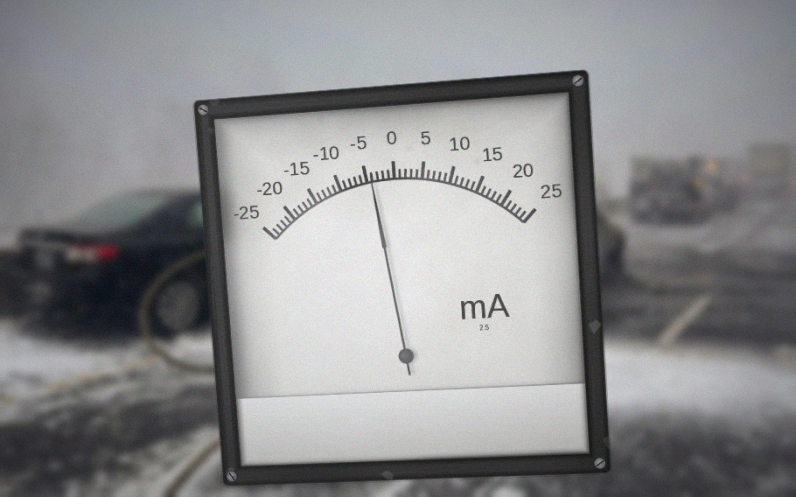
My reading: -4; mA
